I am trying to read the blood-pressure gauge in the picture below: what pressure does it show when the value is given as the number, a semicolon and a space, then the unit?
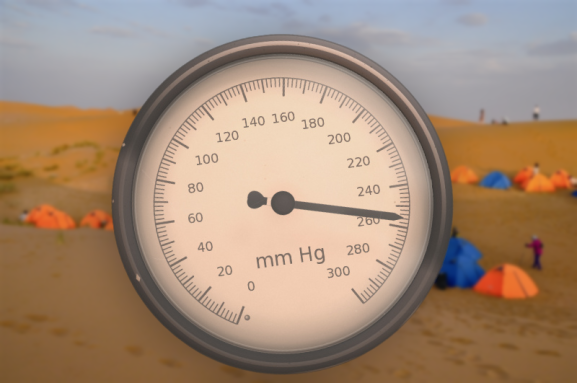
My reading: 256; mmHg
